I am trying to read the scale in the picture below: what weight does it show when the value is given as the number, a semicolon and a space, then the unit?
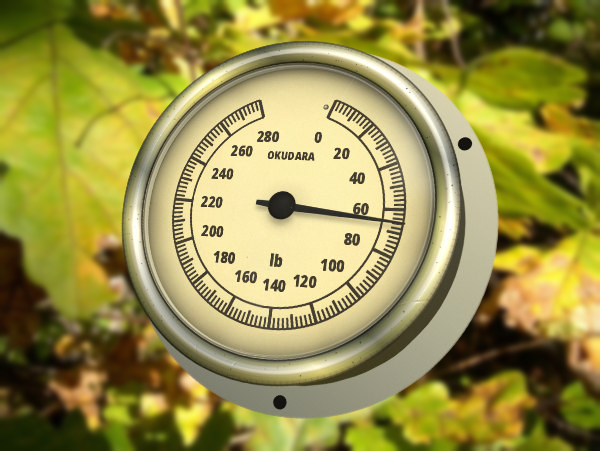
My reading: 66; lb
